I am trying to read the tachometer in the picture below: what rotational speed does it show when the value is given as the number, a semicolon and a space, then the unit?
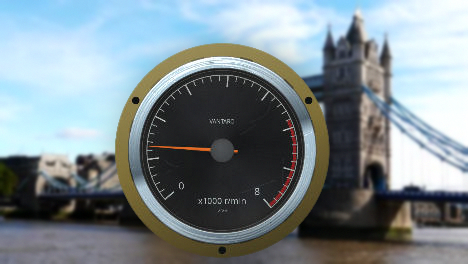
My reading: 1300; rpm
